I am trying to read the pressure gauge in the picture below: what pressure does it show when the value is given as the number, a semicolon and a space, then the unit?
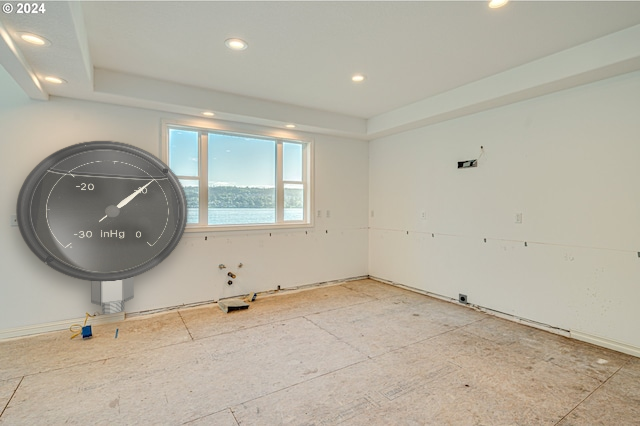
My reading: -10; inHg
